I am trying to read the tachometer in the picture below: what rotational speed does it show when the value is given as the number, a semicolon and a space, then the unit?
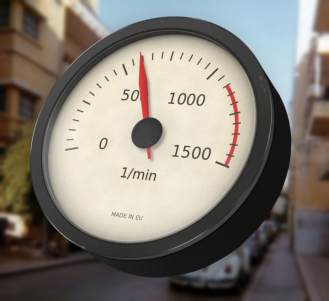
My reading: 600; rpm
